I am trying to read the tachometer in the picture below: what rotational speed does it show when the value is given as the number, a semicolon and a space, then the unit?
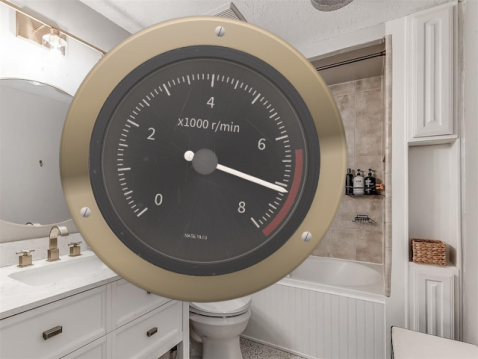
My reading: 7100; rpm
